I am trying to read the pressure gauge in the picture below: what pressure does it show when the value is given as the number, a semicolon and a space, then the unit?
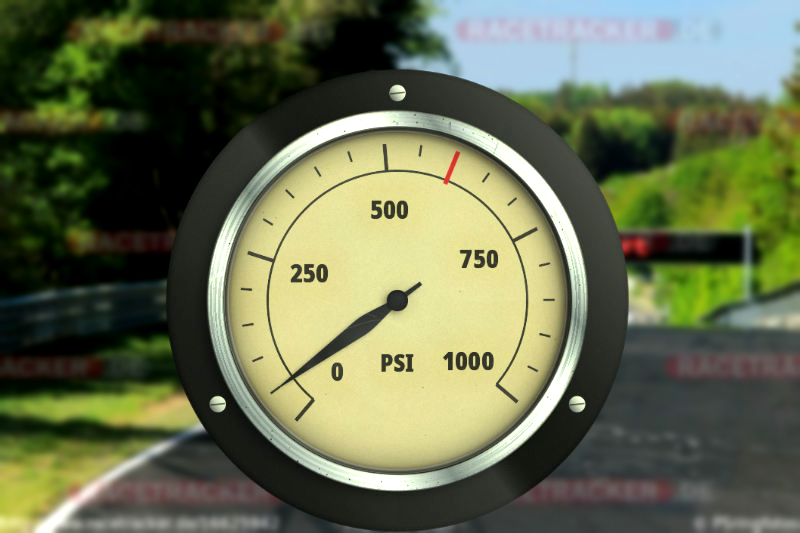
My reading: 50; psi
